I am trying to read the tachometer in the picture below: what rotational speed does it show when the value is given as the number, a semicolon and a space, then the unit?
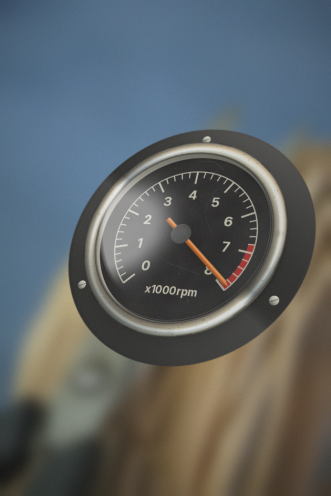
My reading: 7900; rpm
